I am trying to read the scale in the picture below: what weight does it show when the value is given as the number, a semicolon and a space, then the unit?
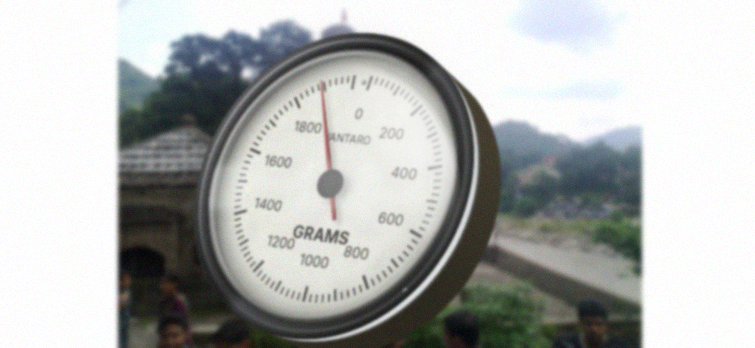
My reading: 1900; g
